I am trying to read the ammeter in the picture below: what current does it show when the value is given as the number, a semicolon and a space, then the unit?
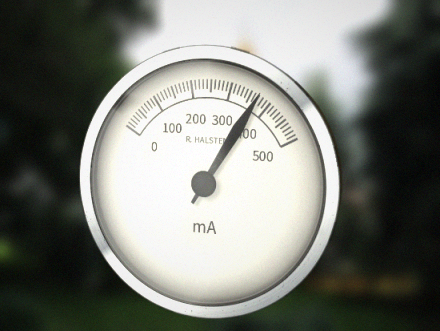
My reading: 370; mA
